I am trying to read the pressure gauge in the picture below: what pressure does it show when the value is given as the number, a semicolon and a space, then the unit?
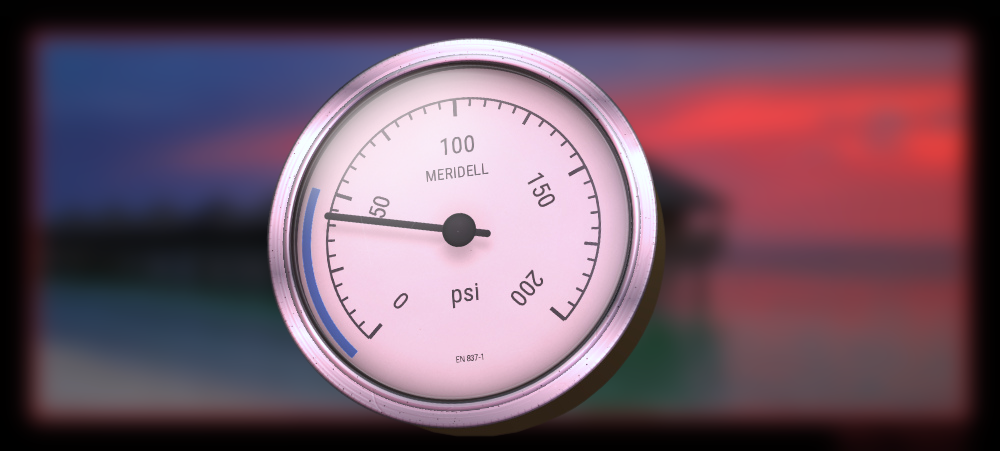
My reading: 42.5; psi
